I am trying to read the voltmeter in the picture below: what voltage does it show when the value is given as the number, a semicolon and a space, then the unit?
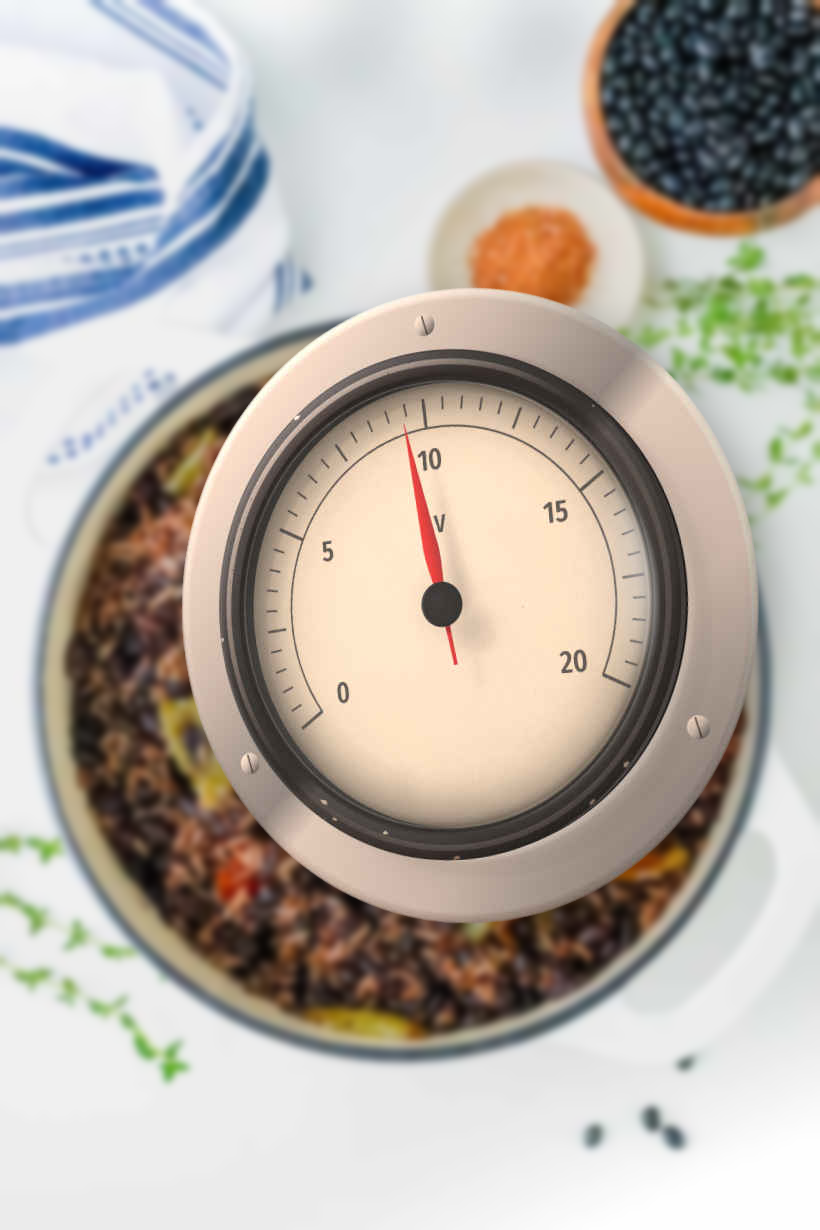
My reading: 9.5; V
